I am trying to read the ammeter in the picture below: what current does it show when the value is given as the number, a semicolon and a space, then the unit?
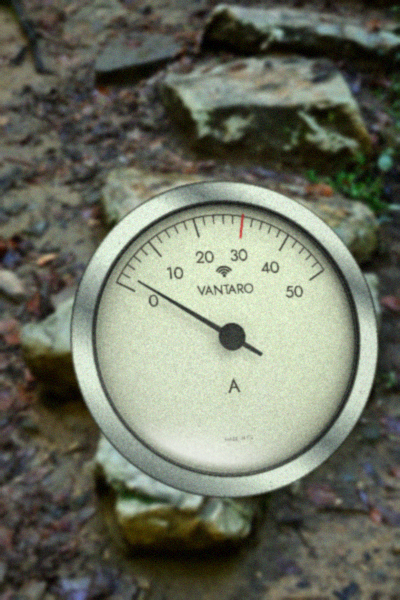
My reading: 2; A
